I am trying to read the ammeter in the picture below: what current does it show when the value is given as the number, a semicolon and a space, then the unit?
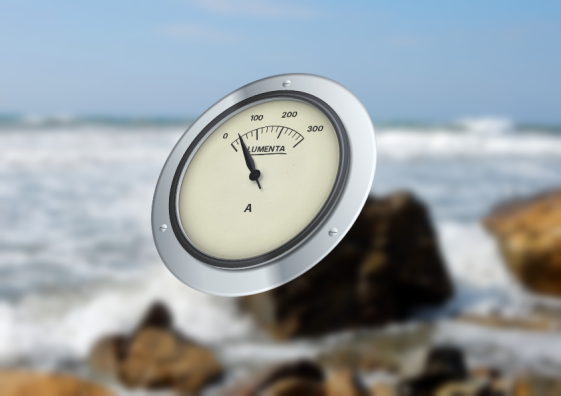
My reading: 40; A
